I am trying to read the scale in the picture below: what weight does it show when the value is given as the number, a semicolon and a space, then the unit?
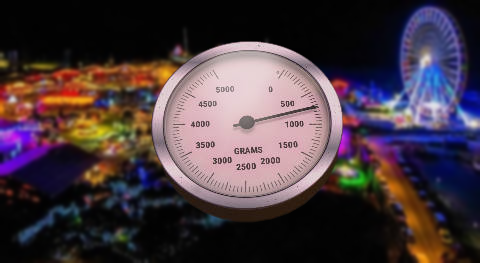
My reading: 750; g
